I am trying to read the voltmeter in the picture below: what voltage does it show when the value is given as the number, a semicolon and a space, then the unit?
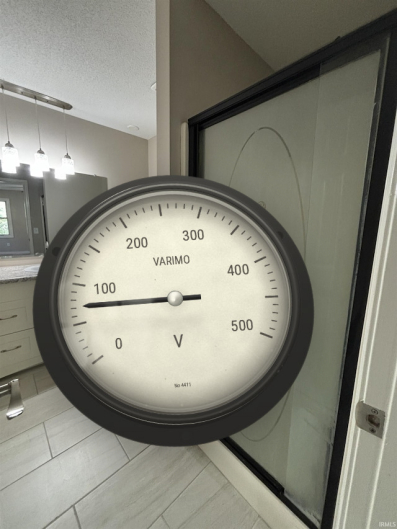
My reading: 70; V
